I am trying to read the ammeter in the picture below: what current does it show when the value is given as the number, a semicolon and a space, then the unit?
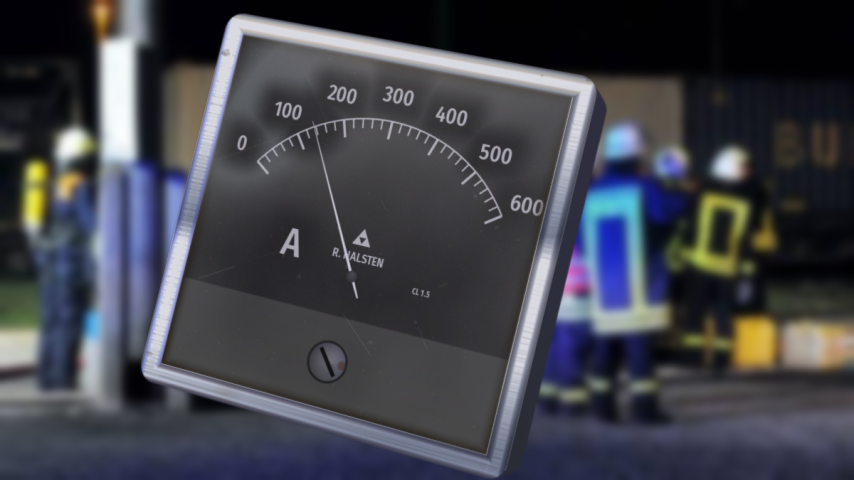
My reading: 140; A
